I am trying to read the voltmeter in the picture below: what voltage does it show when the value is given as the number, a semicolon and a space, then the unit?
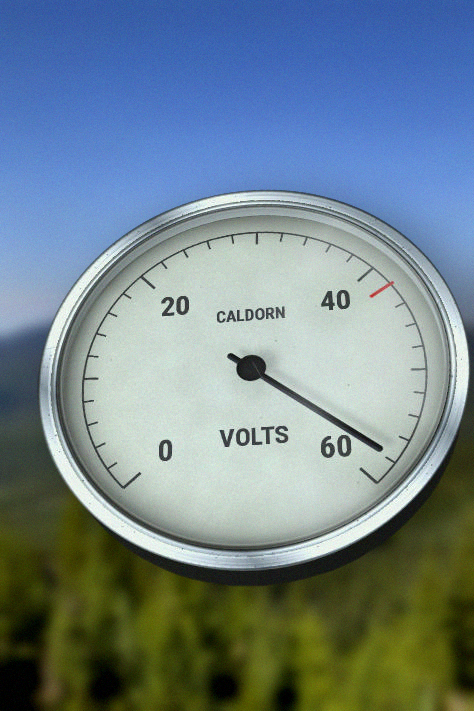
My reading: 58; V
